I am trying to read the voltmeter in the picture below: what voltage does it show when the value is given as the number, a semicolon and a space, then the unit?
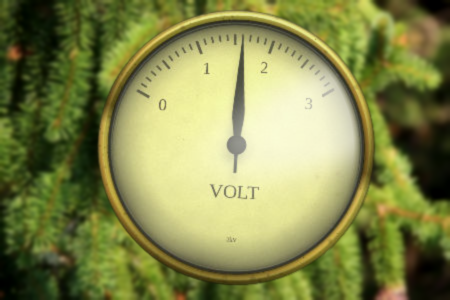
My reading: 1.6; V
